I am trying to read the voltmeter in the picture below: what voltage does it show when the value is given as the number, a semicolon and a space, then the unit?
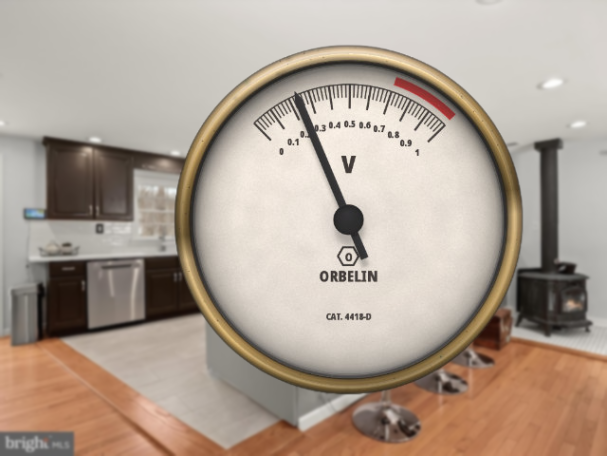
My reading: 0.24; V
